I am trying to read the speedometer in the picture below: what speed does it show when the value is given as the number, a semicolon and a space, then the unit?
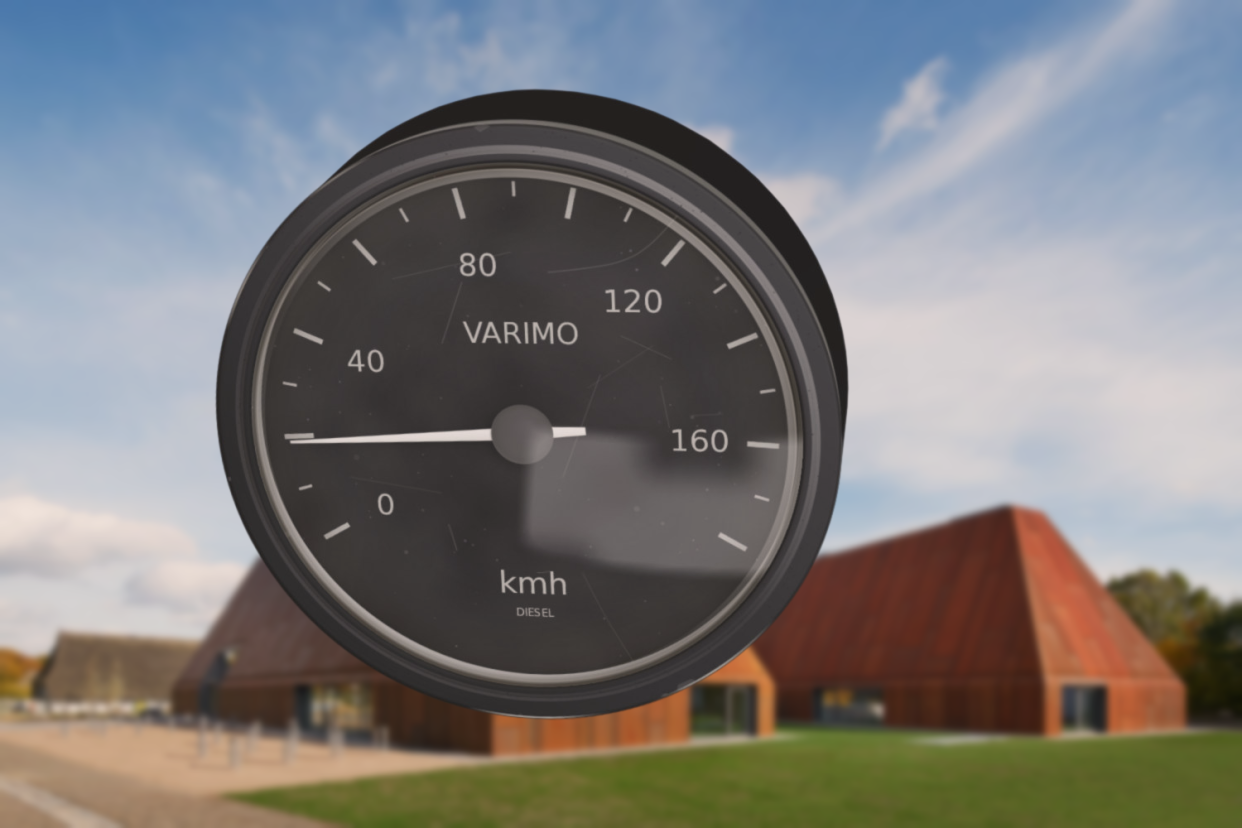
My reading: 20; km/h
